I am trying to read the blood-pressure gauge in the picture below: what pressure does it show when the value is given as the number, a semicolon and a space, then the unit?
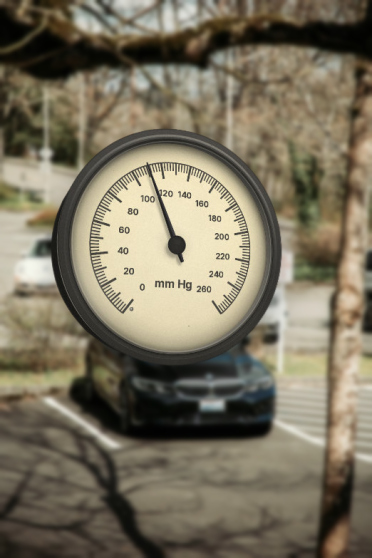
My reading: 110; mmHg
